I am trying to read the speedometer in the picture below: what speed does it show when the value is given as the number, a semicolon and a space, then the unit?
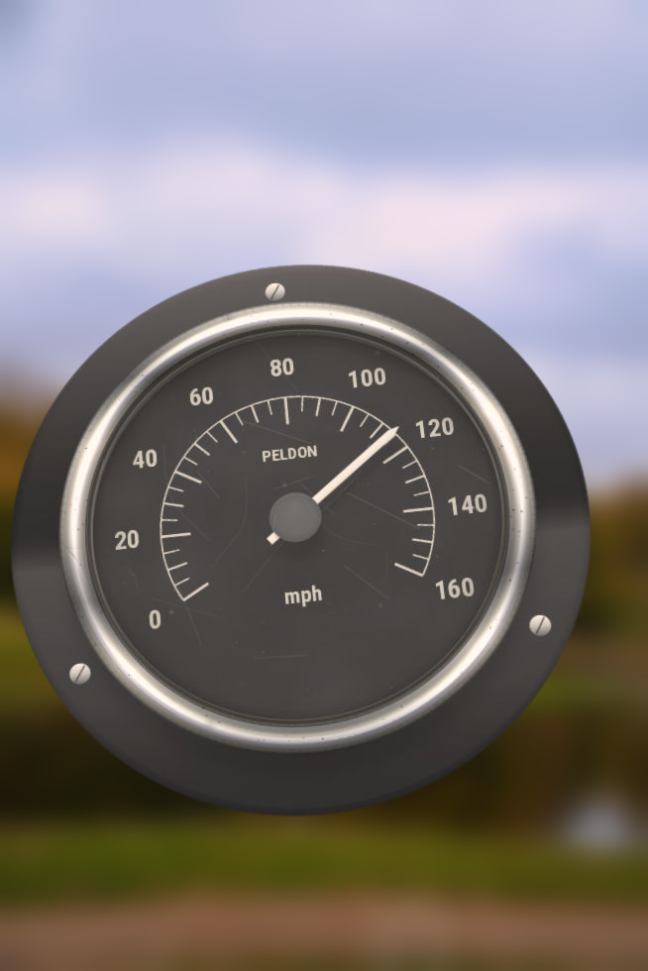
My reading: 115; mph
